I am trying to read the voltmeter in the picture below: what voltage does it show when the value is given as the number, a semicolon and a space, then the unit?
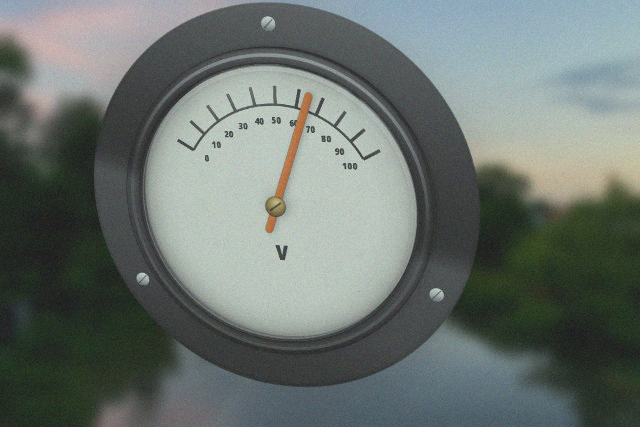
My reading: 65; V
